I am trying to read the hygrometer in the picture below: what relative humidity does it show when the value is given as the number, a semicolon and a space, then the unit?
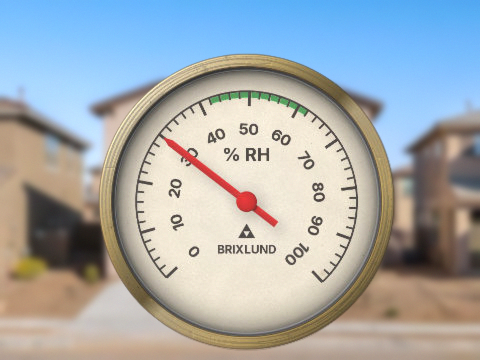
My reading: 30; %
